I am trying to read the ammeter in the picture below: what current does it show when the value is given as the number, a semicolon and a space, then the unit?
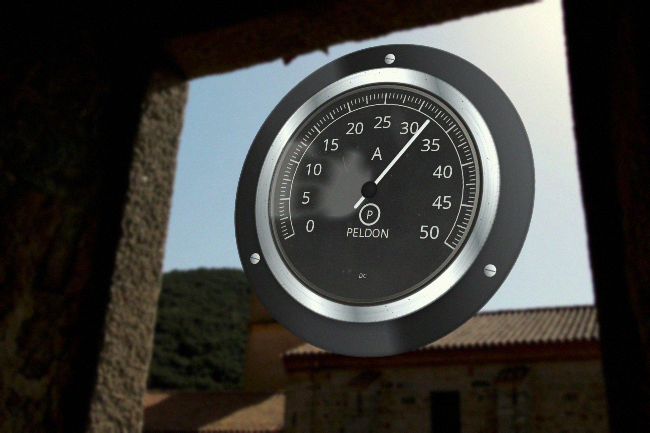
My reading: 32.5; A
